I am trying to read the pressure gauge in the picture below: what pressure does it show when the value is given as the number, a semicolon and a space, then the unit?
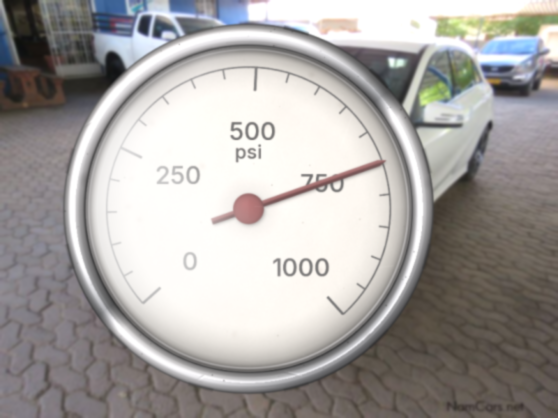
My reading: 750; psi
